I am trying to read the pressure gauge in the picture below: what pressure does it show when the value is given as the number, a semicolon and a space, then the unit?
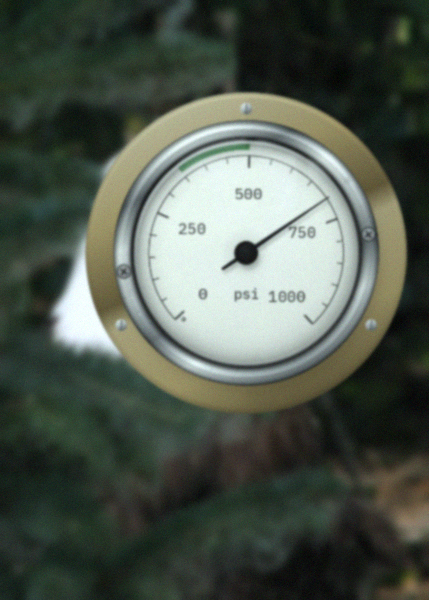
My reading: 700; psi
